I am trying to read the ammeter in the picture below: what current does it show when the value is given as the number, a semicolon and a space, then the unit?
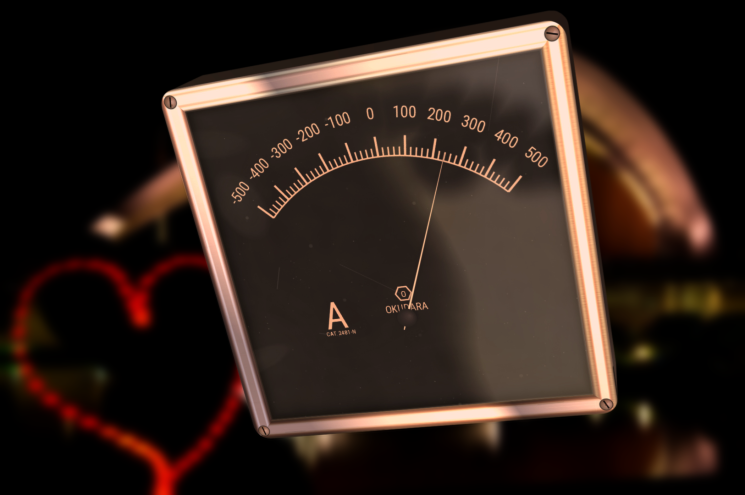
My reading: 240; A
